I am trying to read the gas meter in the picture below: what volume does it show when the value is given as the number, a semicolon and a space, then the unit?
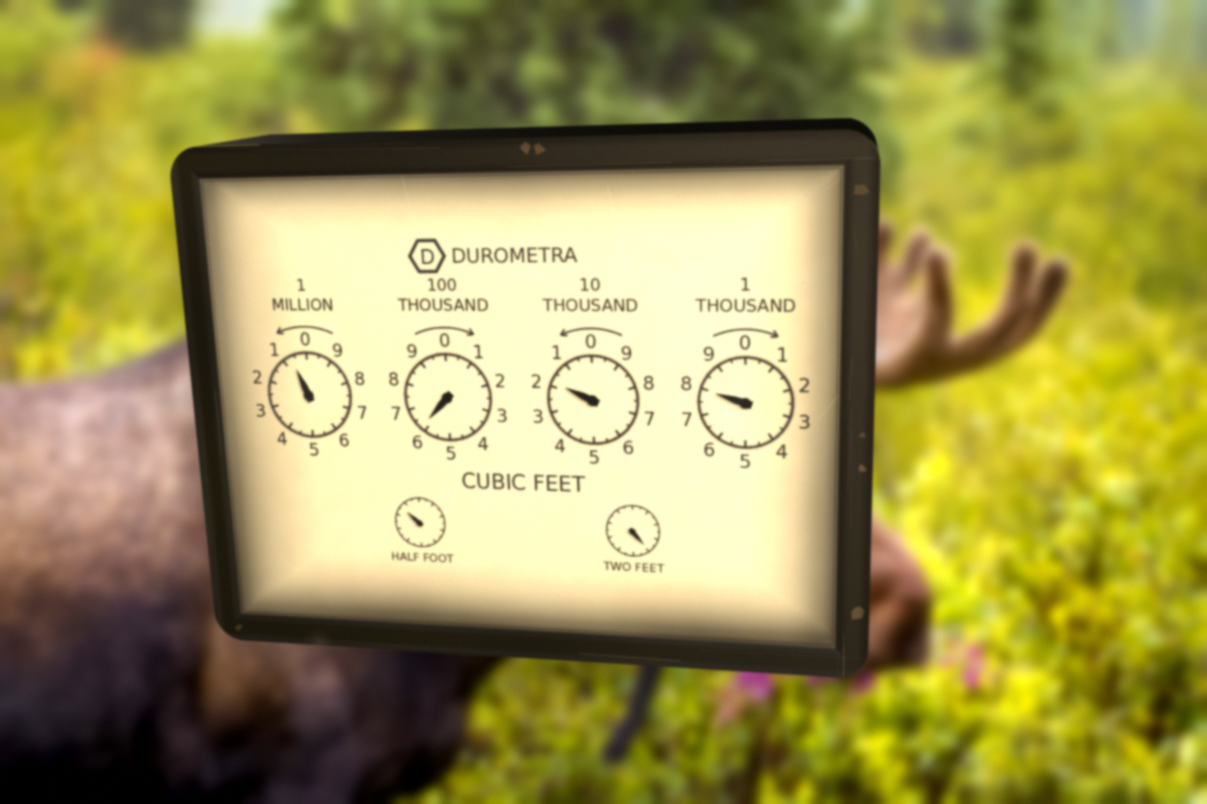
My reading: 61800; ft³
